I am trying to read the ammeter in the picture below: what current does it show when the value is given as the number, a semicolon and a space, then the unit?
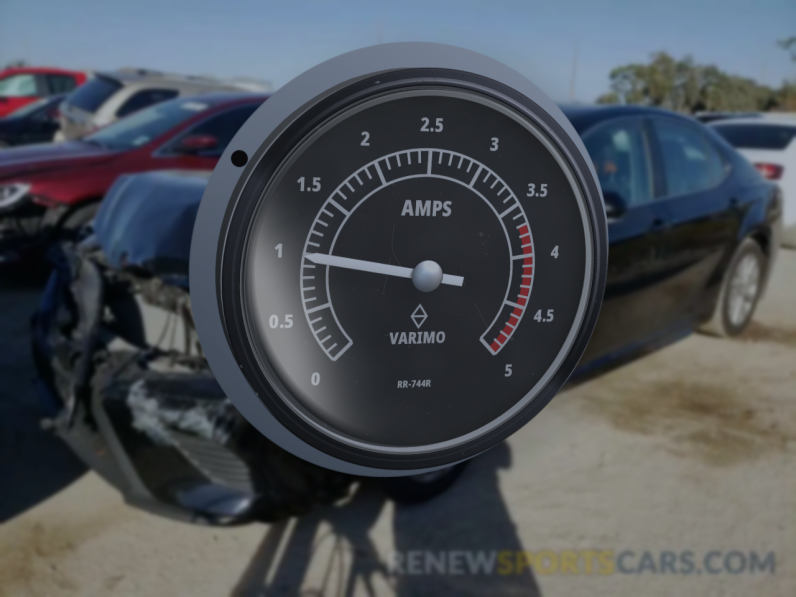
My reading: 1; A
